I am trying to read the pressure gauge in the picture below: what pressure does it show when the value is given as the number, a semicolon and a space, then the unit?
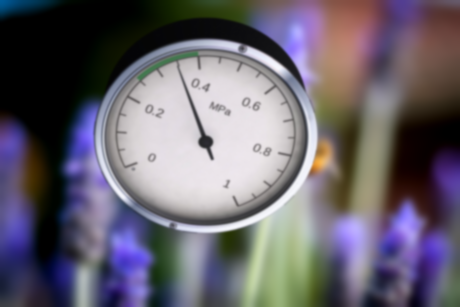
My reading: 0.35; MPa
